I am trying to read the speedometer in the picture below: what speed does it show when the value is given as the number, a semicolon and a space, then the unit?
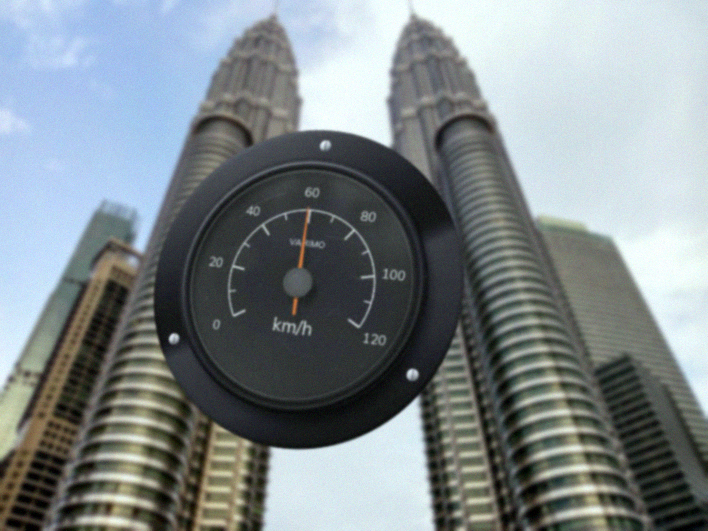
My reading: 60; km/h
